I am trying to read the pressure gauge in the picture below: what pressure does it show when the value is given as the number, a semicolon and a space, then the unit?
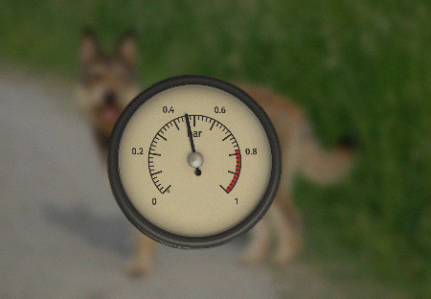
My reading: 0.46; bar
